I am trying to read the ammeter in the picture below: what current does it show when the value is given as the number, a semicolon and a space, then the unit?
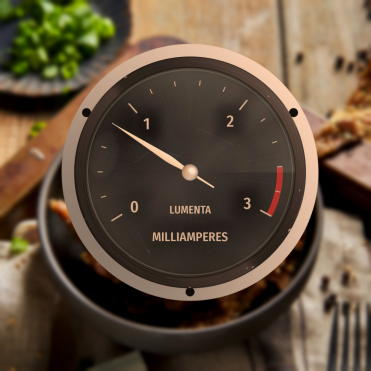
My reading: 0.8; mA
